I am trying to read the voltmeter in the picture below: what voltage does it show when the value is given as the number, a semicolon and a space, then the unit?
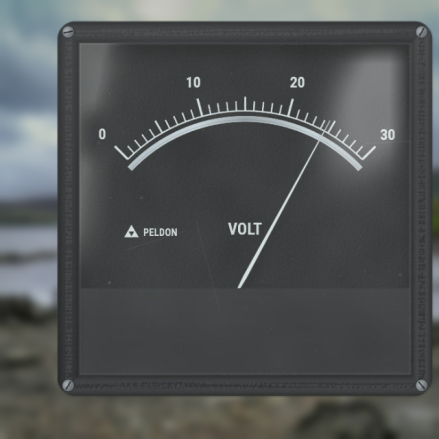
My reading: 24.5; V
